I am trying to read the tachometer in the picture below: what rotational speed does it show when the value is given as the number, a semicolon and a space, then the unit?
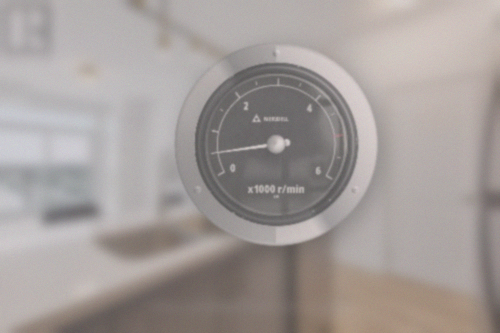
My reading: 500; rpm
